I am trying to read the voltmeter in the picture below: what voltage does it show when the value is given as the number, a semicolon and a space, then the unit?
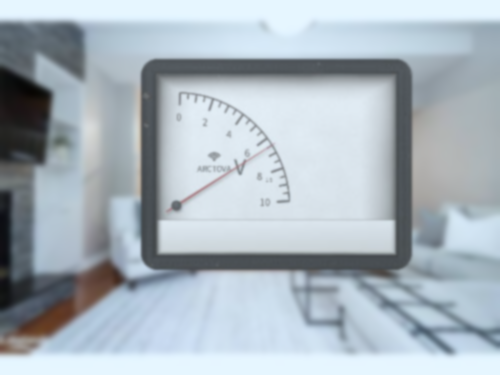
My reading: 6.5; V
